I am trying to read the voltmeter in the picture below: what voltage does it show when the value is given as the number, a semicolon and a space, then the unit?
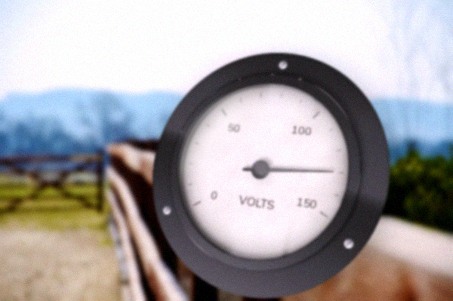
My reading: 130; V
